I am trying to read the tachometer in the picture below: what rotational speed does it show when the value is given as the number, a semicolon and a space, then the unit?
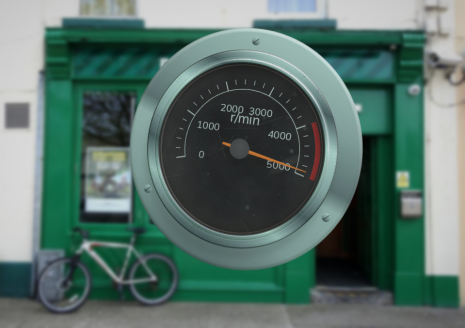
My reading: 4900; rpm
